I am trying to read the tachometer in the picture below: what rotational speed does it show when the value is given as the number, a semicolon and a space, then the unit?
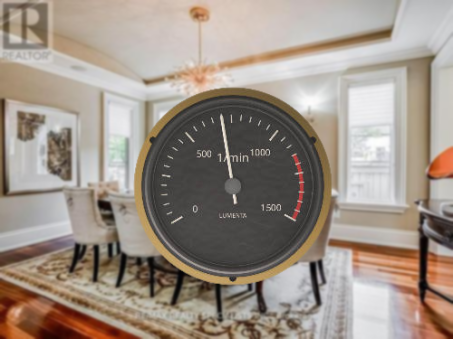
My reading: 700; rpm
